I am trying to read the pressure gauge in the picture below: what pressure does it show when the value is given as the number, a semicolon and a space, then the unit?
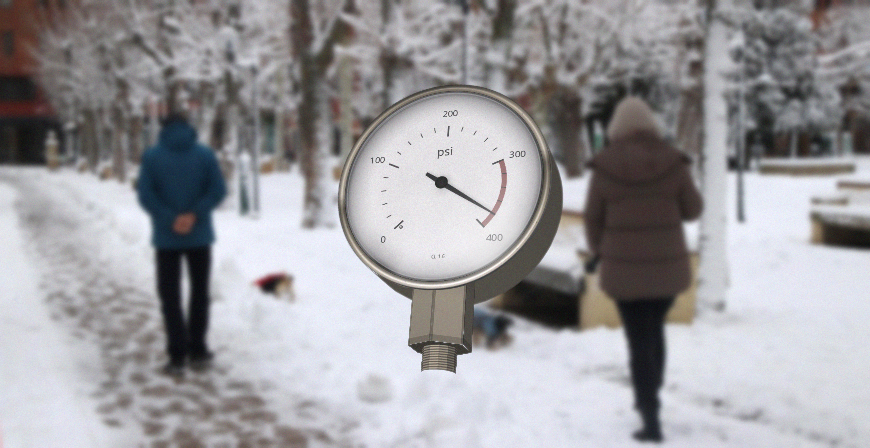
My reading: 380; psi
